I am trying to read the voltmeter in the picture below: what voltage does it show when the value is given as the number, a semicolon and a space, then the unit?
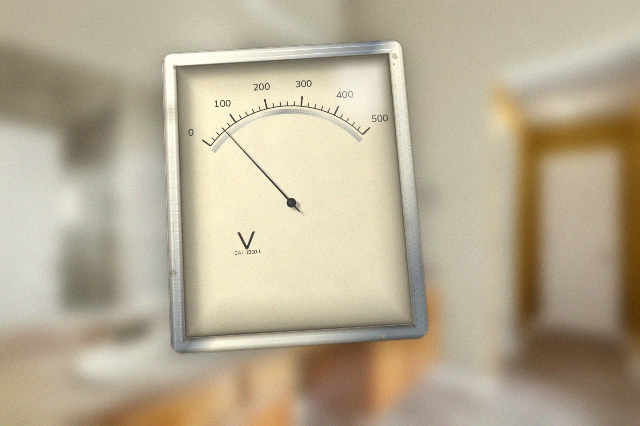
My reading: 60; V
